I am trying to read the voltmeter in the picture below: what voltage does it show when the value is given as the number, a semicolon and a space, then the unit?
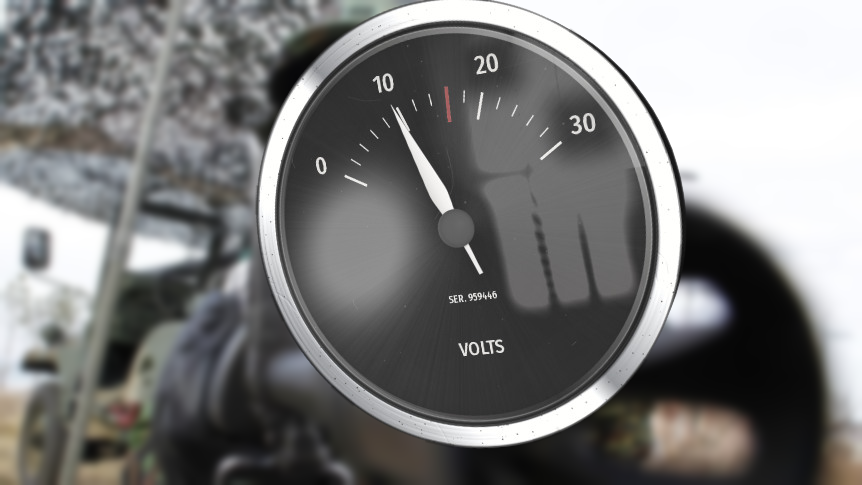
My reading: 10; V
